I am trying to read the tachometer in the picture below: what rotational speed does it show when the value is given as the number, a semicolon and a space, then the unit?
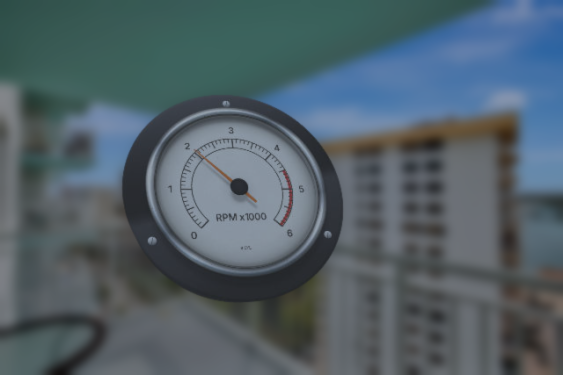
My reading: 2000; rpm
